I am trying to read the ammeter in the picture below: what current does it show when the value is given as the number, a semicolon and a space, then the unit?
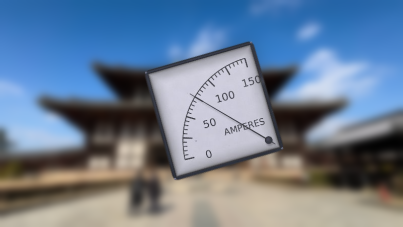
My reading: 75; A
